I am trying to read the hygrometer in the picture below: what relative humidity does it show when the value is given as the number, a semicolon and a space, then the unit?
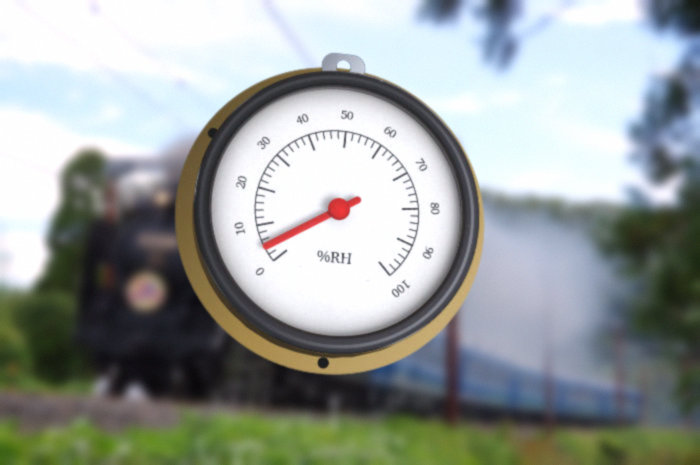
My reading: 4; %
